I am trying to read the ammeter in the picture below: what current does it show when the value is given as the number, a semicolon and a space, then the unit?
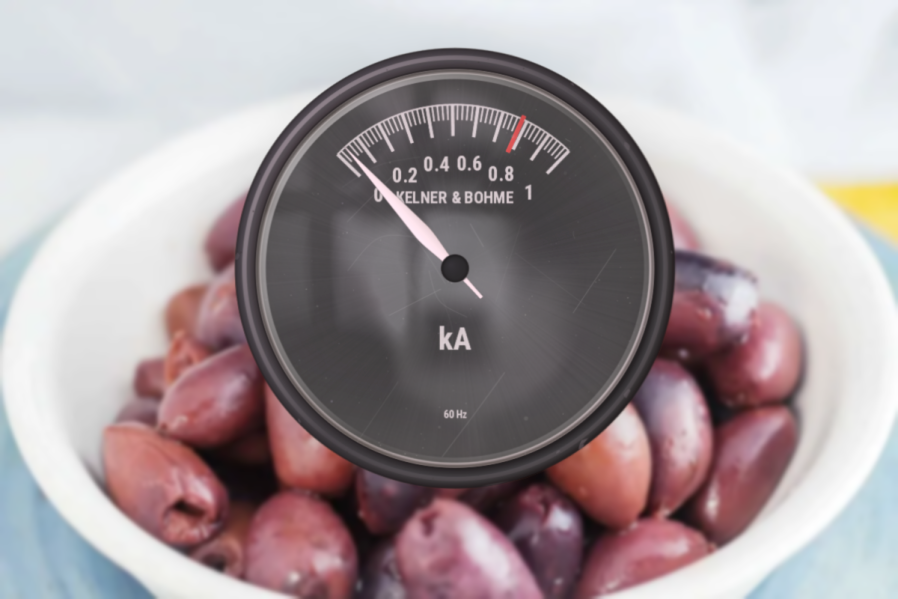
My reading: 0.04; kA
